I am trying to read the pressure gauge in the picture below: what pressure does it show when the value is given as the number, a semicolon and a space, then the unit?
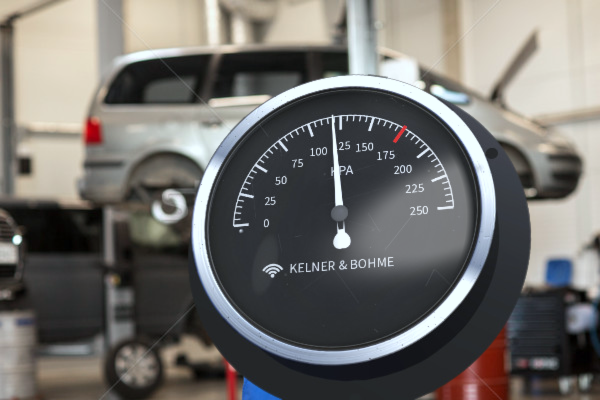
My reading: 120; kPa
